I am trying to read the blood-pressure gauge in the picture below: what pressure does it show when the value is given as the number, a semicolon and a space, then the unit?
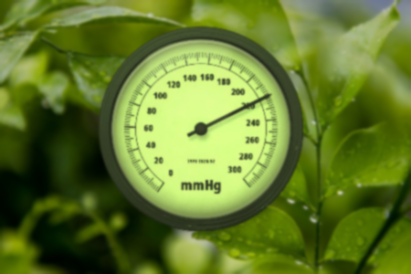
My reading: 220; mmHg
